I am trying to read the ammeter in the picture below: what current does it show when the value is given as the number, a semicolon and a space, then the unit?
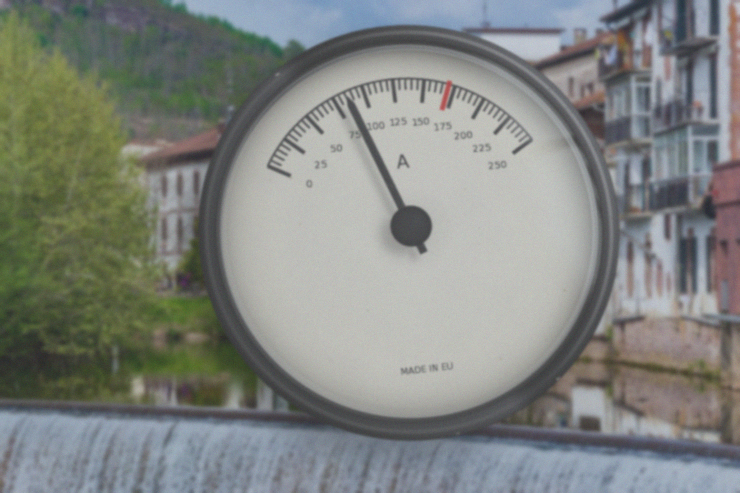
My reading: 85; A
